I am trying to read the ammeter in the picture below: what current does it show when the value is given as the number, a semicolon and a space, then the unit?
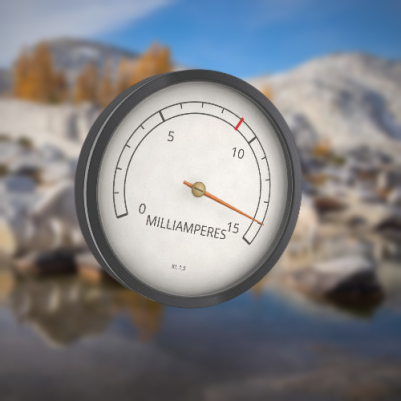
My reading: 14; mA
